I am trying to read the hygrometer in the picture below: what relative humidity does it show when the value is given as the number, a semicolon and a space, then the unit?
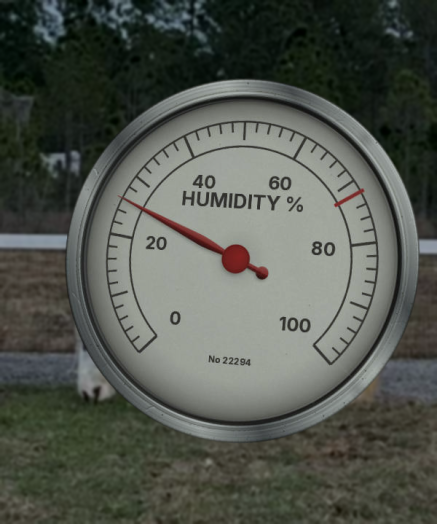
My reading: 26; %
